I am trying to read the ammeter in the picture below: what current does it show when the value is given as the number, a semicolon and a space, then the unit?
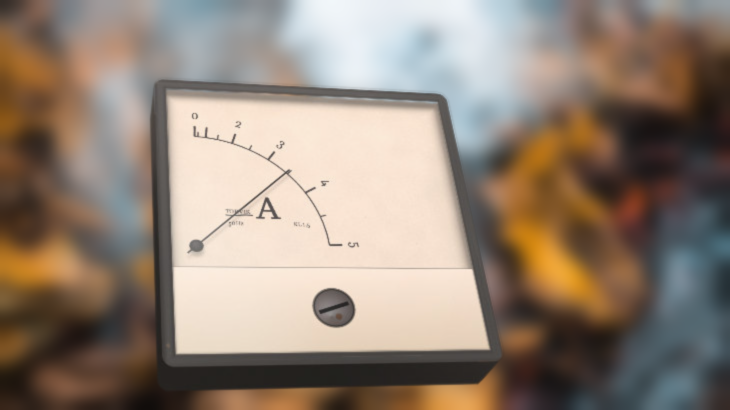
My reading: 3.5; A
